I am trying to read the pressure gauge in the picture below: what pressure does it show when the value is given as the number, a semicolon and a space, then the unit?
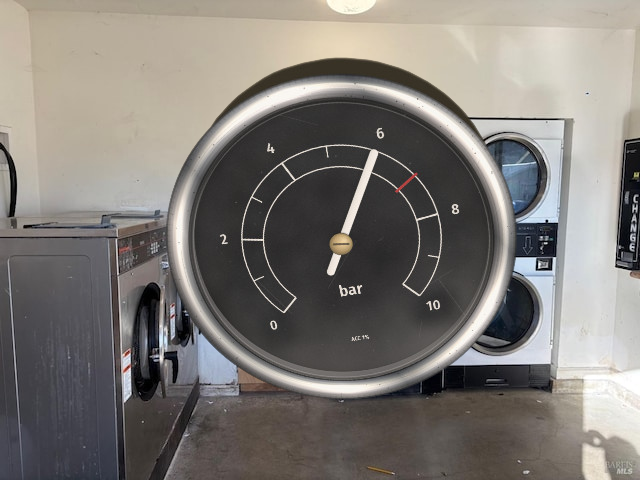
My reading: 6; bar
